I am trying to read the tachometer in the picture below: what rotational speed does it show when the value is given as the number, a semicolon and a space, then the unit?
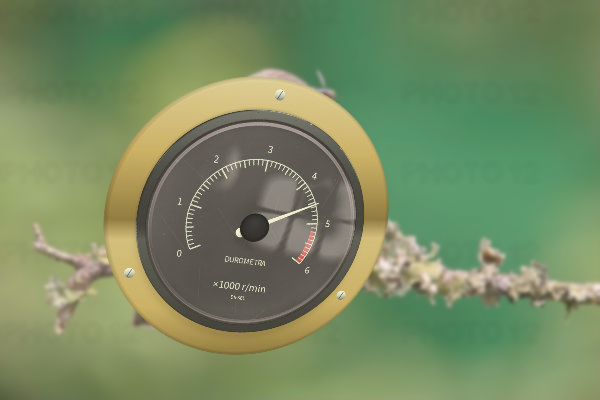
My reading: 4500; rpm
